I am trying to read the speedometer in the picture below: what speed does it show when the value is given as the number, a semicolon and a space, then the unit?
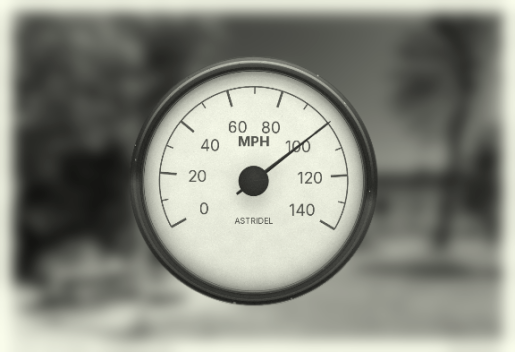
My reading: 100; mph
